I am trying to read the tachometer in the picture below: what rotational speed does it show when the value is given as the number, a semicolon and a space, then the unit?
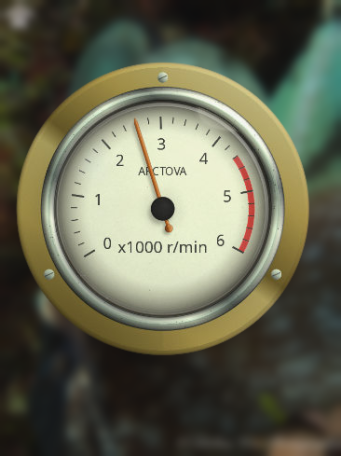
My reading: 2600; rpm
